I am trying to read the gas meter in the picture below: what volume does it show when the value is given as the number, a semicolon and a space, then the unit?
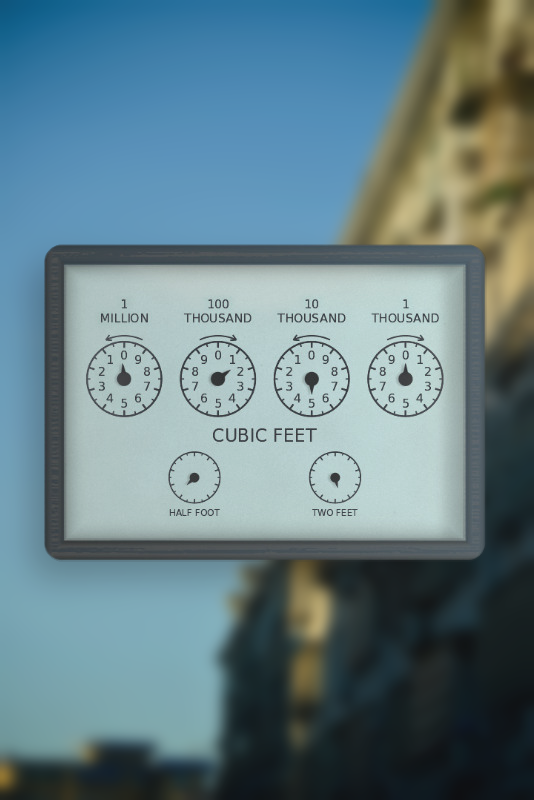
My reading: 15000; ft³
